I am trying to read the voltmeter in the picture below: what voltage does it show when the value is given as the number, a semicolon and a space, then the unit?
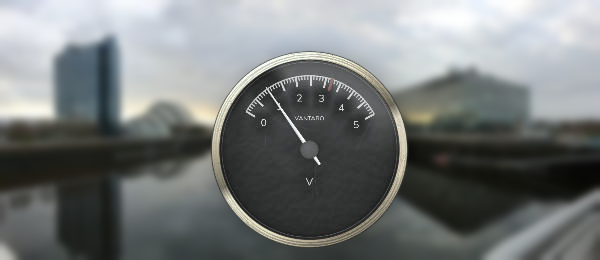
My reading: 1; V
